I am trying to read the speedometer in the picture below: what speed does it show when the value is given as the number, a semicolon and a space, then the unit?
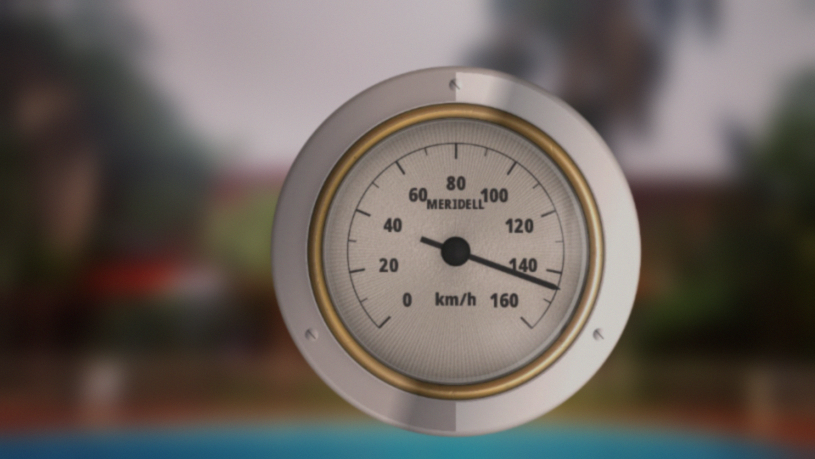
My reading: 145; km/h
